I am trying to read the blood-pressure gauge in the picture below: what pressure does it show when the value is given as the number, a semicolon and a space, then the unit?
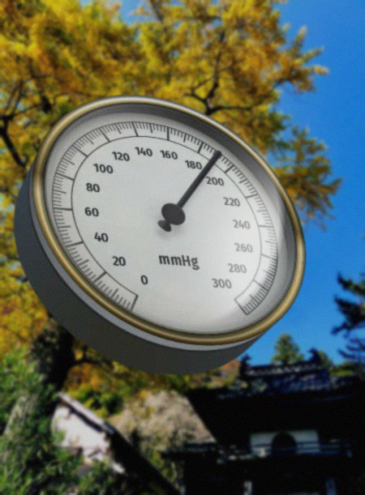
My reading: 190; mmHg
